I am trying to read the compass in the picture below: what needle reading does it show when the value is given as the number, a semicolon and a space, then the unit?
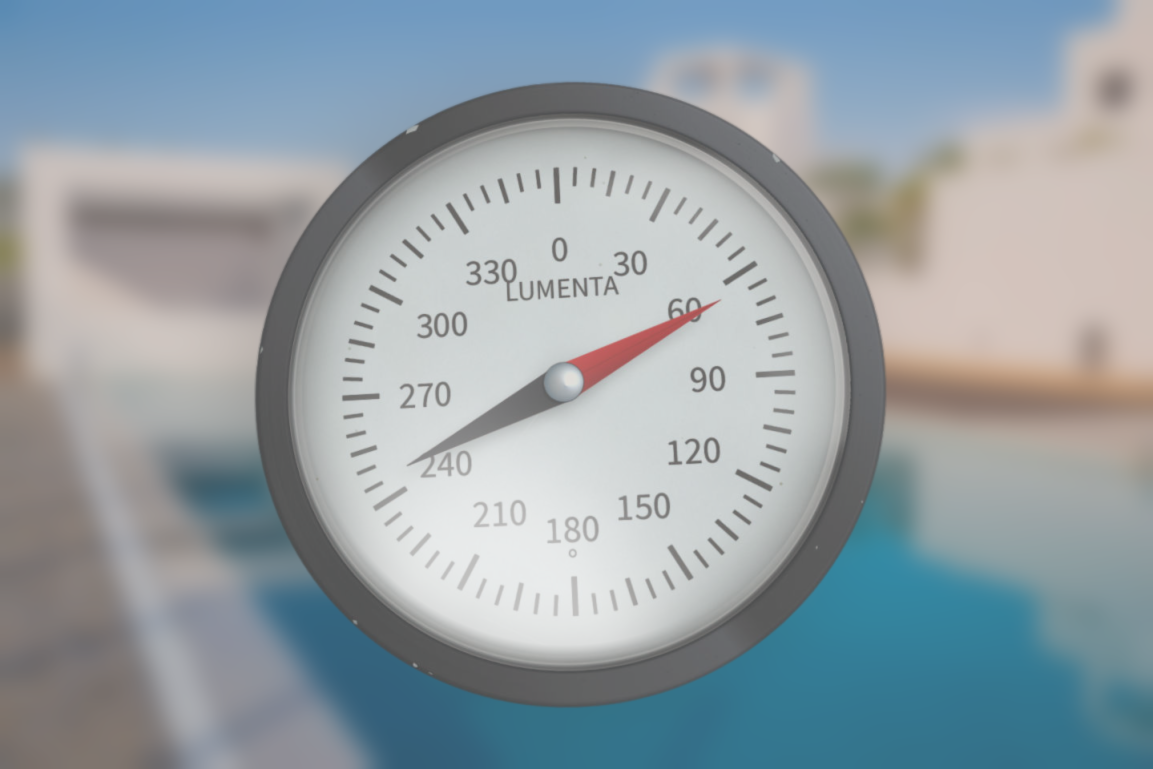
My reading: 65; °
